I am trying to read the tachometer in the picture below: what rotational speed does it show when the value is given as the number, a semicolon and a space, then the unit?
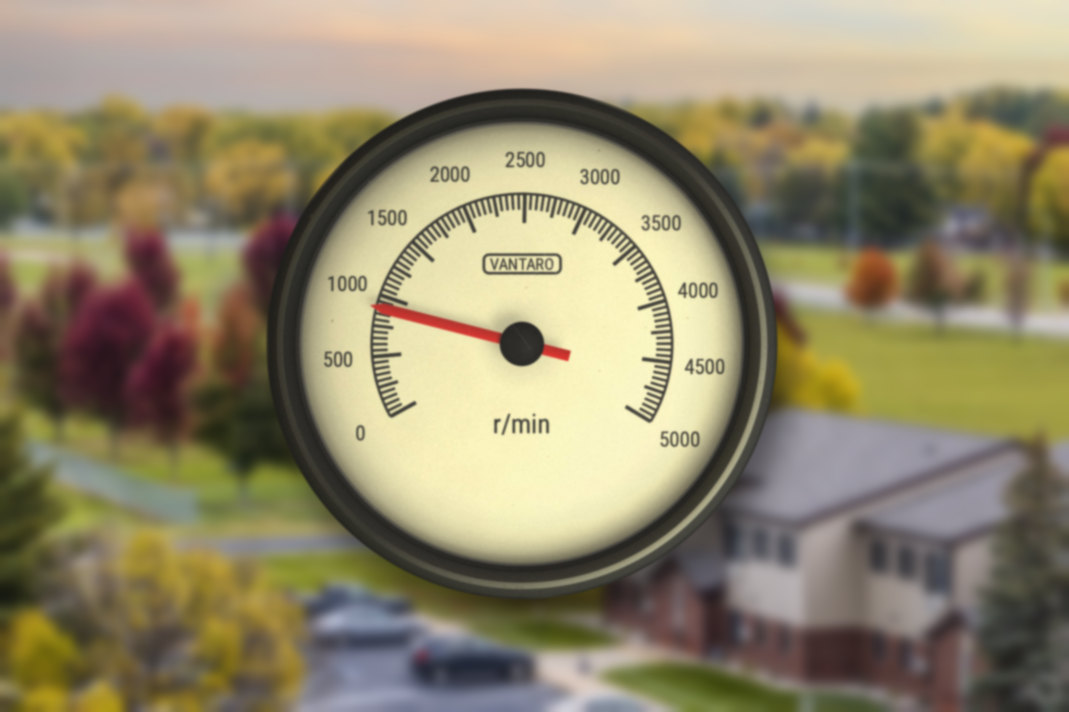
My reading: 900; rpm
